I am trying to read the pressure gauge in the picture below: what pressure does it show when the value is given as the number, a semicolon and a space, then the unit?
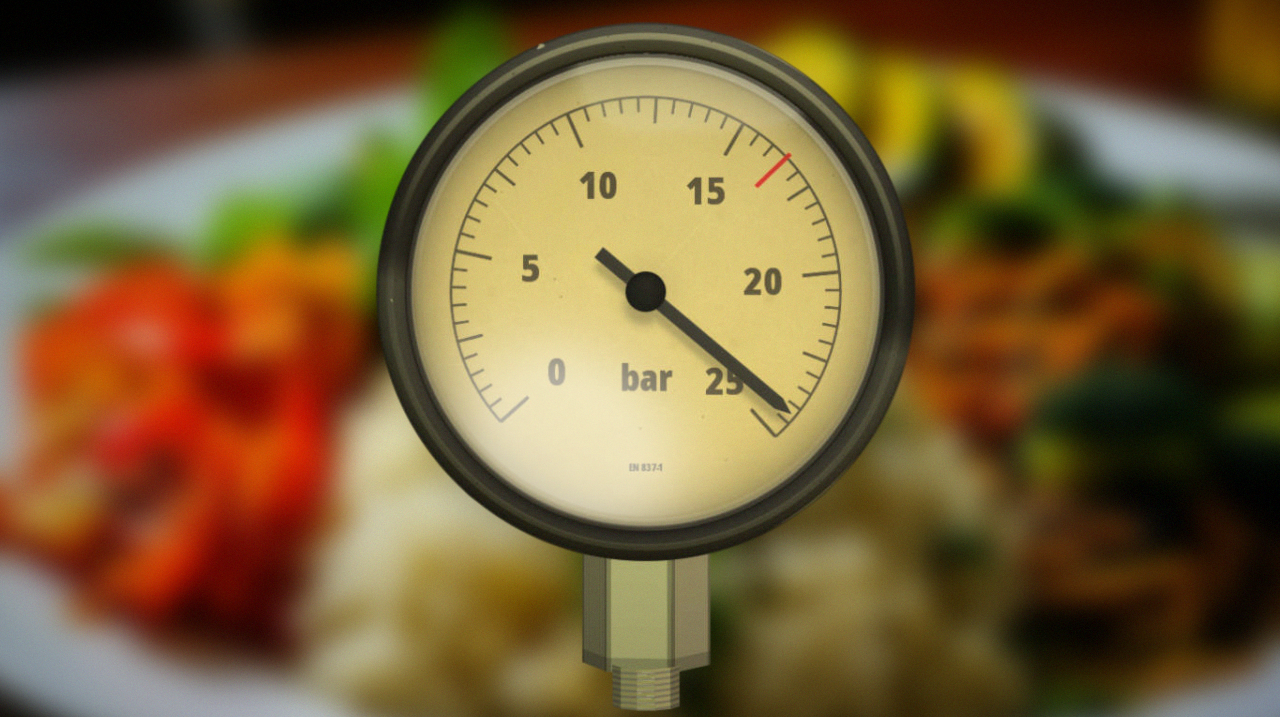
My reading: 24.25; bar
